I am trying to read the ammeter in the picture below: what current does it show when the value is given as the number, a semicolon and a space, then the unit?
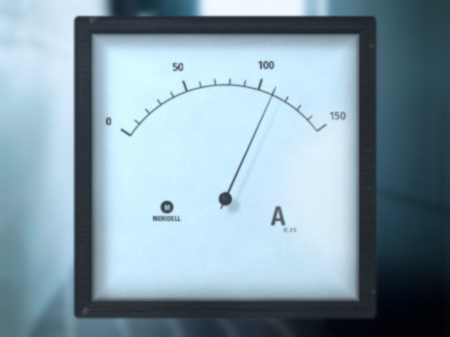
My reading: 110; A
